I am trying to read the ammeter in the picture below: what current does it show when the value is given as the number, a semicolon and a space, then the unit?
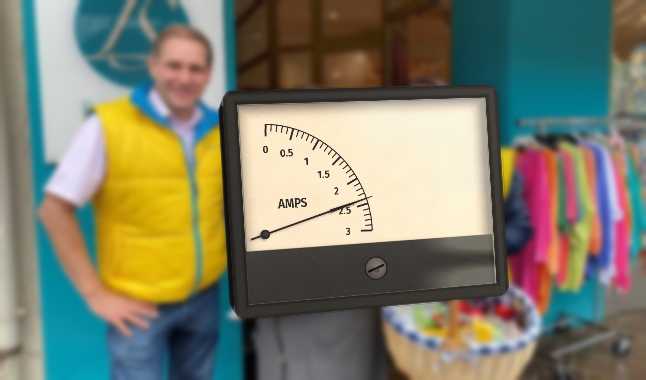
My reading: 2.4; A
